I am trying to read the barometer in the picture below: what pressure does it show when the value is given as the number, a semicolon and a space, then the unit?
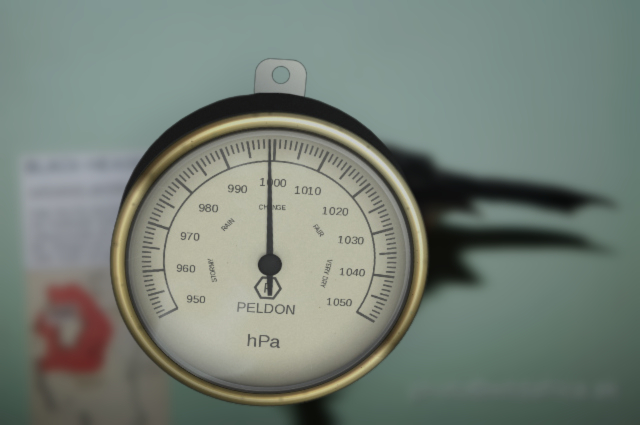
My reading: 999; hPa
